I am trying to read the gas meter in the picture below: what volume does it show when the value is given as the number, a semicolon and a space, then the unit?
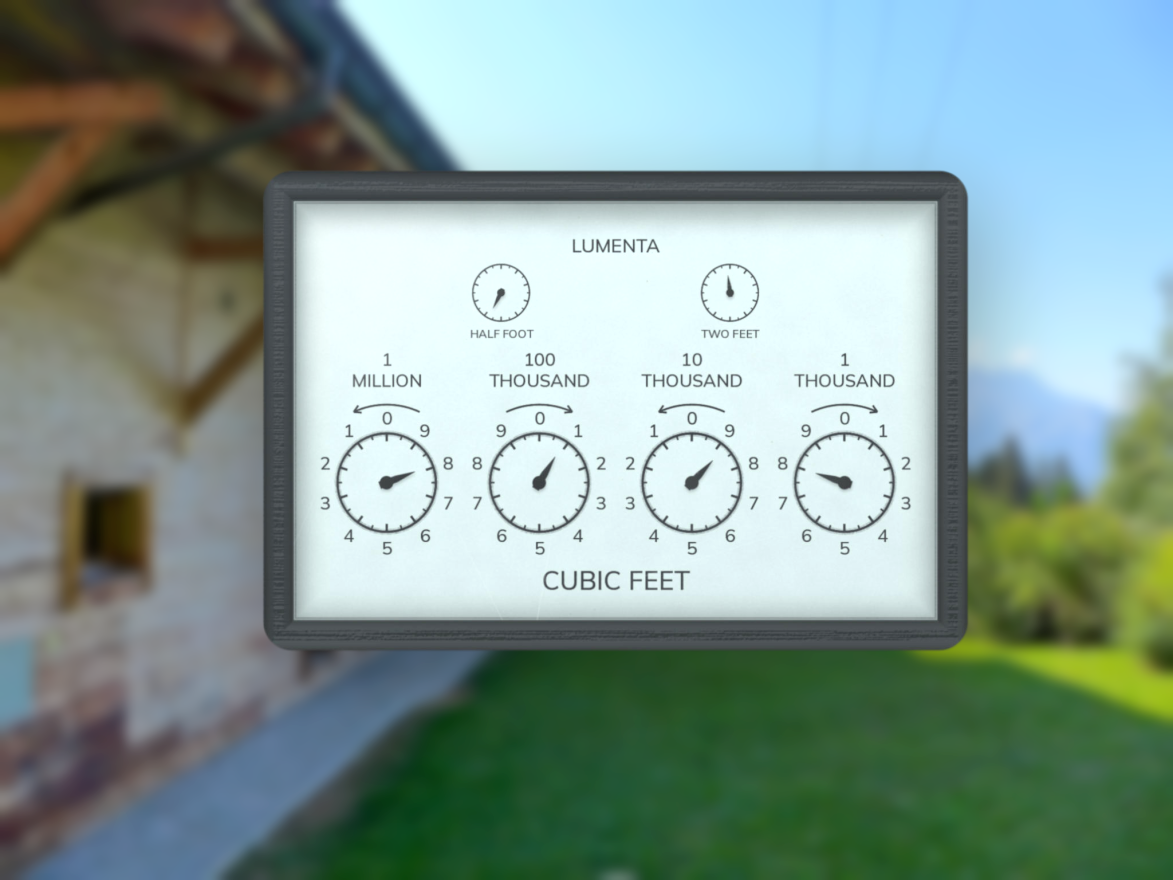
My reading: 808800; ft³
